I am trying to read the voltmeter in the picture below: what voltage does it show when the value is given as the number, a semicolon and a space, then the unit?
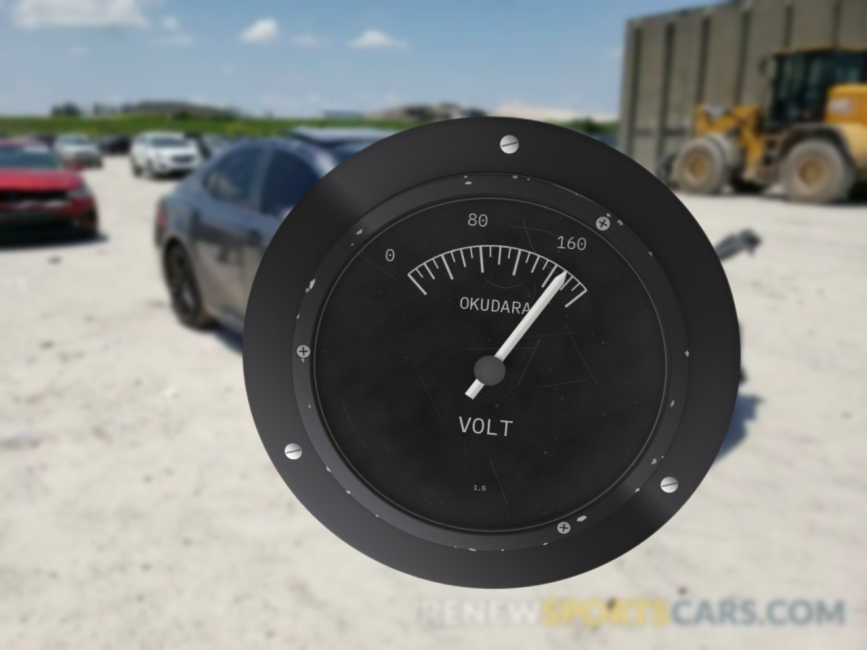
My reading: 170; V
